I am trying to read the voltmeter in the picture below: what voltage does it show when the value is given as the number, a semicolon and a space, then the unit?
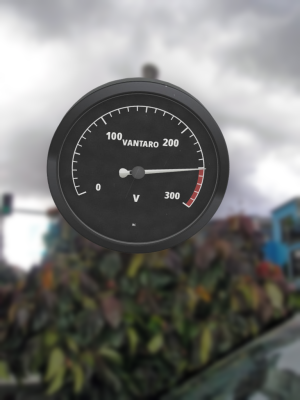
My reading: 250; V
